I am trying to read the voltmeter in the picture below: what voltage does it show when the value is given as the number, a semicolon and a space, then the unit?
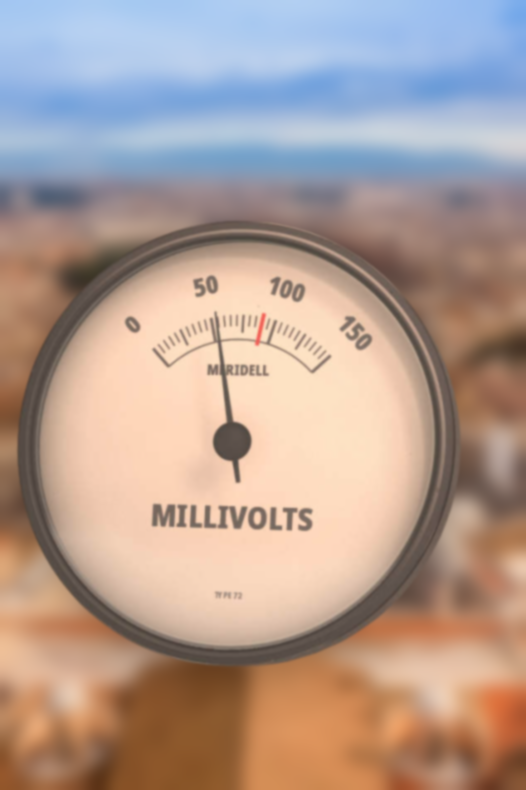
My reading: 55; mV
